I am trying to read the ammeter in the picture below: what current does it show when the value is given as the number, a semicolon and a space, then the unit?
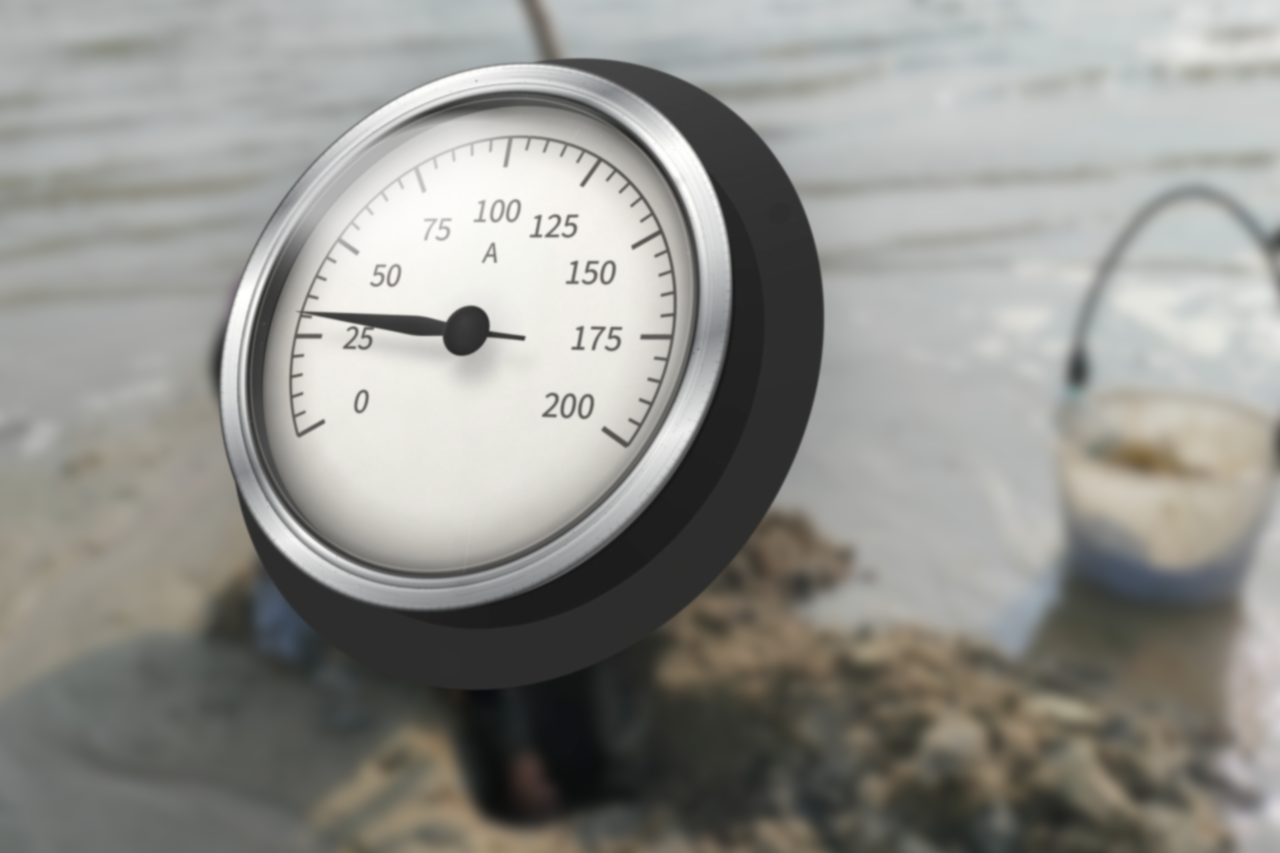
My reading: 30; A
